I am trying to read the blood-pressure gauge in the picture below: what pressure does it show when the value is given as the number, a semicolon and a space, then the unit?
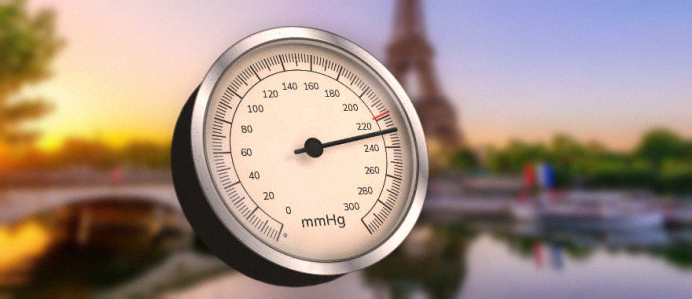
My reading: 230; mmHg
